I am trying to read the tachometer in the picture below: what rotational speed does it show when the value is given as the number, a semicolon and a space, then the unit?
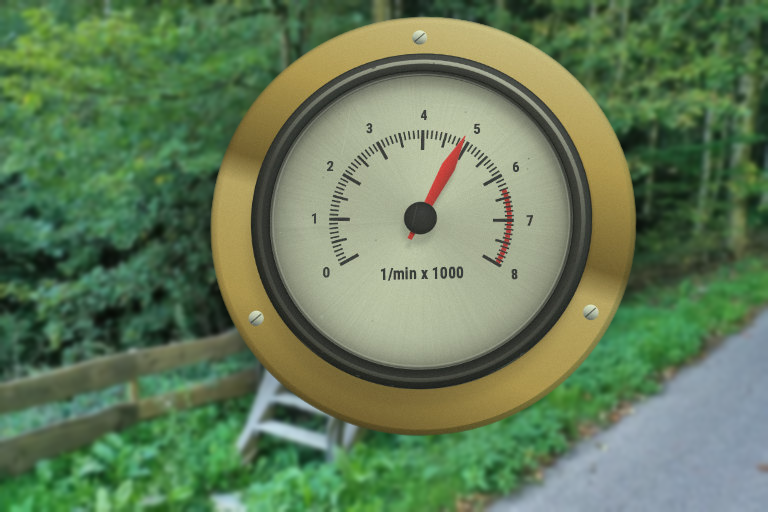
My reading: 4900; rpm
